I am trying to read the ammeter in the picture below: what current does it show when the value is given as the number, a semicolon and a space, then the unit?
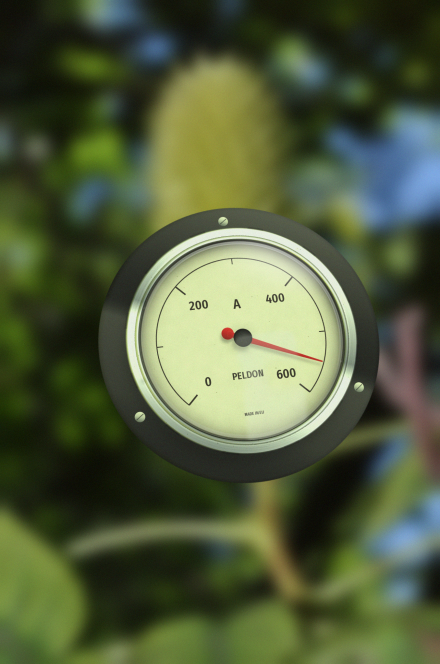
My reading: 550; A
